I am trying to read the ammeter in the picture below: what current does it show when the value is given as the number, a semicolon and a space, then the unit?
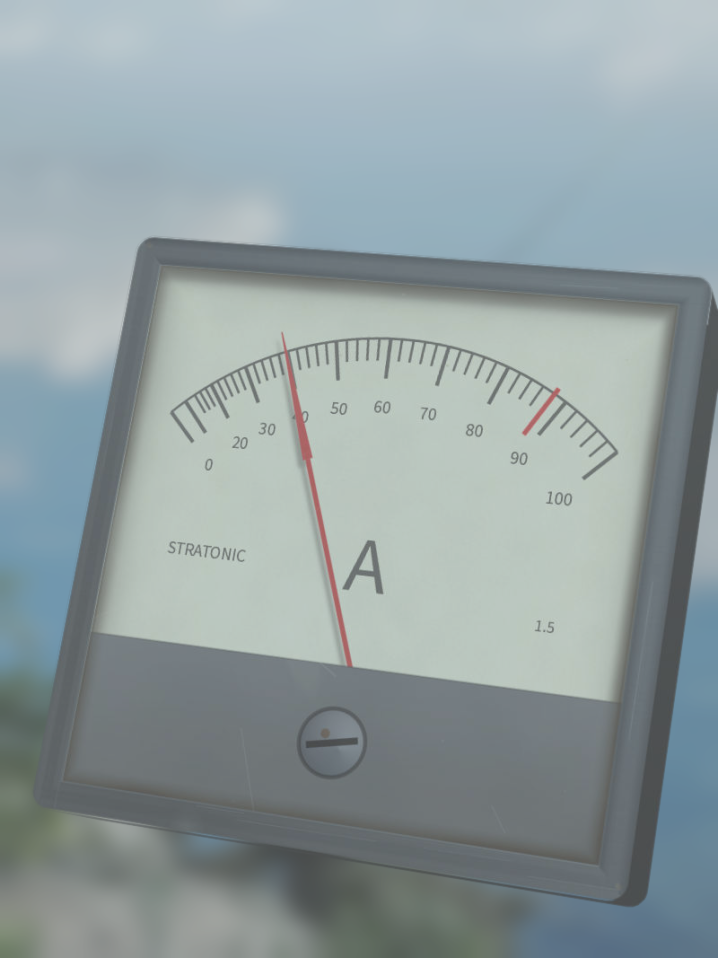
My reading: 40; A
